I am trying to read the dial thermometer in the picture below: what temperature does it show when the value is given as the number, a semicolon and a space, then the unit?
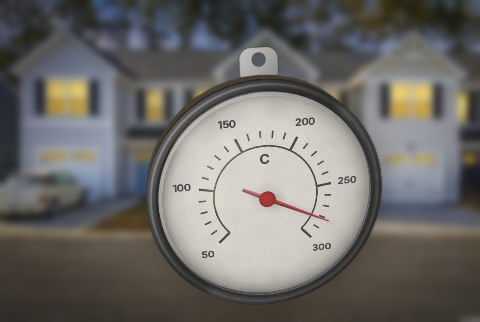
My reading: 280; °C
